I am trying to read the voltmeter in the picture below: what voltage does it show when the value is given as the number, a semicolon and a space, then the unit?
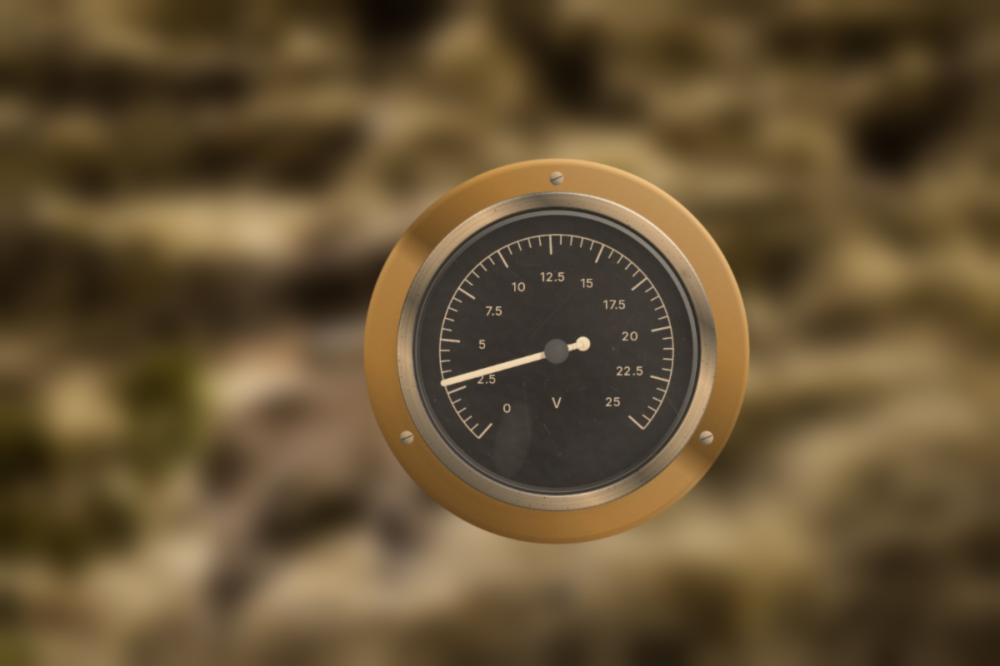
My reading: 3; V
